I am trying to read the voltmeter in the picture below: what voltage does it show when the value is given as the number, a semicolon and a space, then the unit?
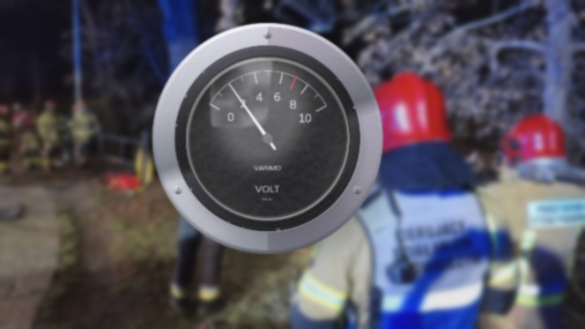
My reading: 2; V
